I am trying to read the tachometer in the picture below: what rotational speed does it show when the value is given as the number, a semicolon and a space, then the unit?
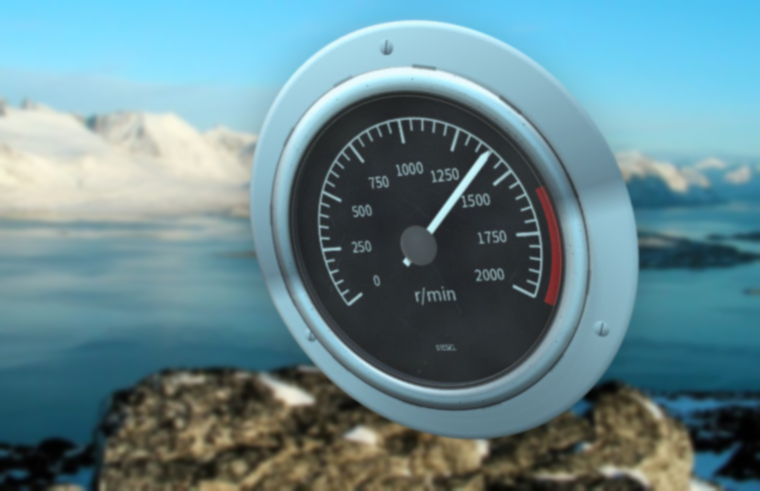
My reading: 1400; rpm
